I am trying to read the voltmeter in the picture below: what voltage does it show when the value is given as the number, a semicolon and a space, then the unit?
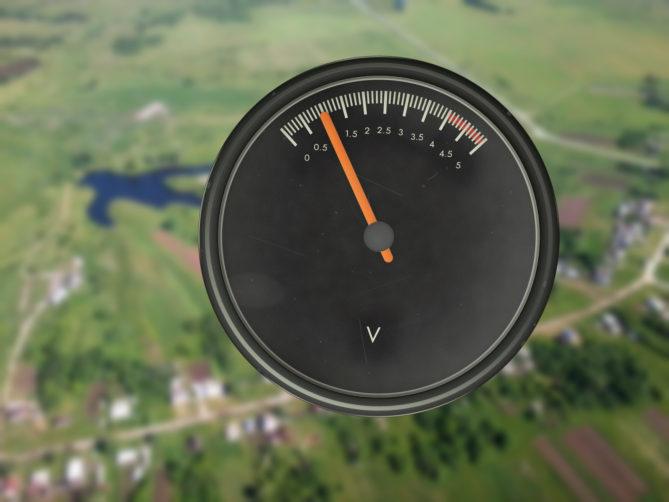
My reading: 1; V
